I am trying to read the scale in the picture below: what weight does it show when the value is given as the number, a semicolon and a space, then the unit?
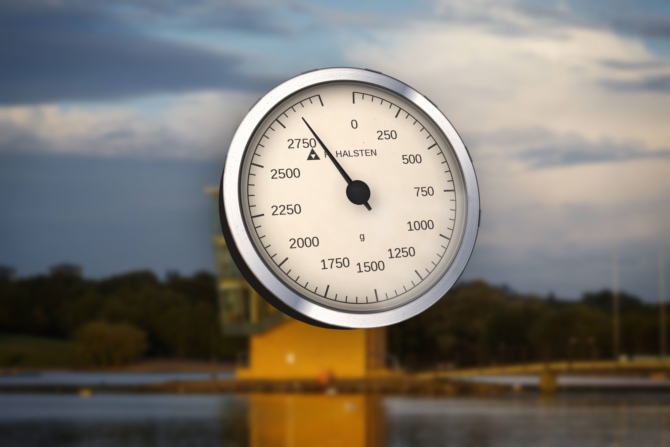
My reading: 2850; g
